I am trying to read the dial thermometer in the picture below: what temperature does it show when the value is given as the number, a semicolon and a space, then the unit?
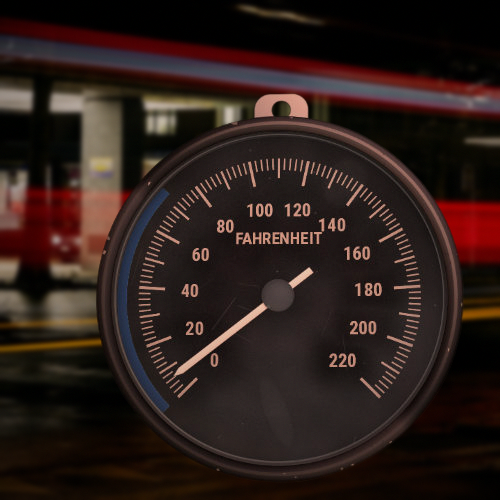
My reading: 6; °F
